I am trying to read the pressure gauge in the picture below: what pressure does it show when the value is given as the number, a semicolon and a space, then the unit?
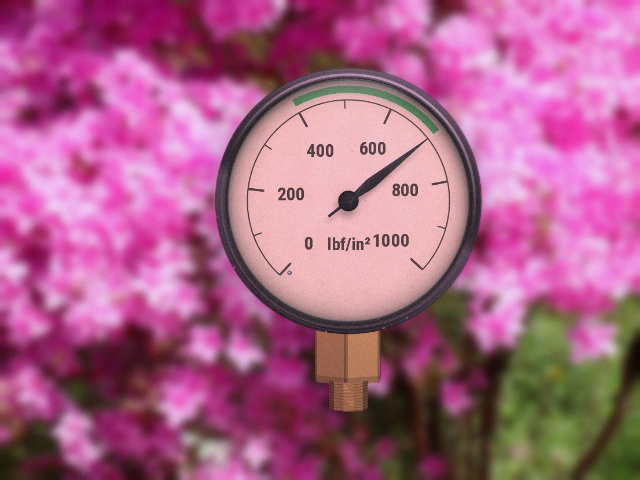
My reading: 700; psi
